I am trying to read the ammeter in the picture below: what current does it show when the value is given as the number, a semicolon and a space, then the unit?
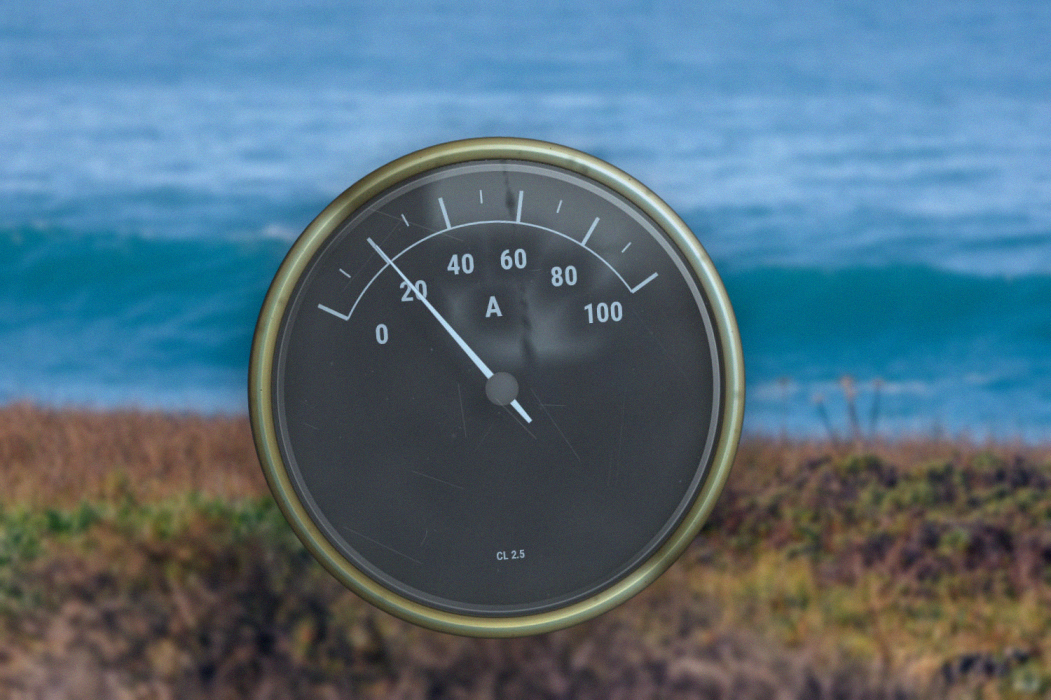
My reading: 20; A
